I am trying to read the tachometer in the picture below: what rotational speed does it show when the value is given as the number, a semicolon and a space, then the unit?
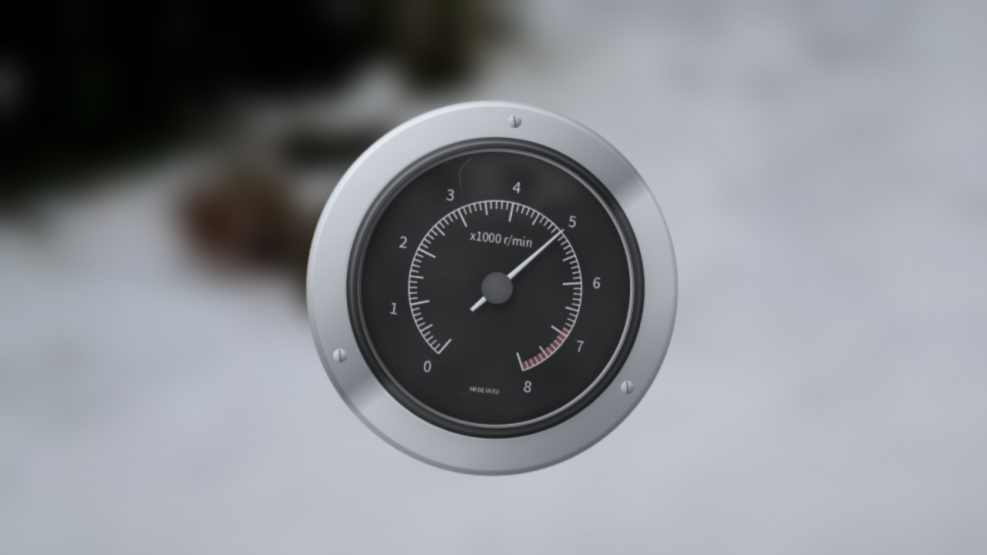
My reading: 5000; rpm
